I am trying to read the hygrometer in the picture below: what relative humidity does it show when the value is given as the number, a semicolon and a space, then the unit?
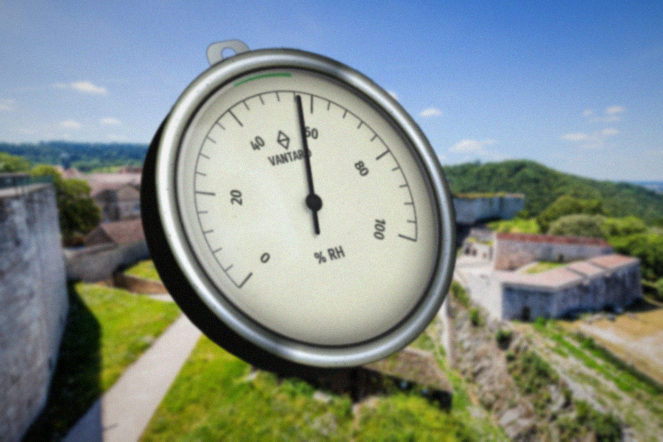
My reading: 56; %
